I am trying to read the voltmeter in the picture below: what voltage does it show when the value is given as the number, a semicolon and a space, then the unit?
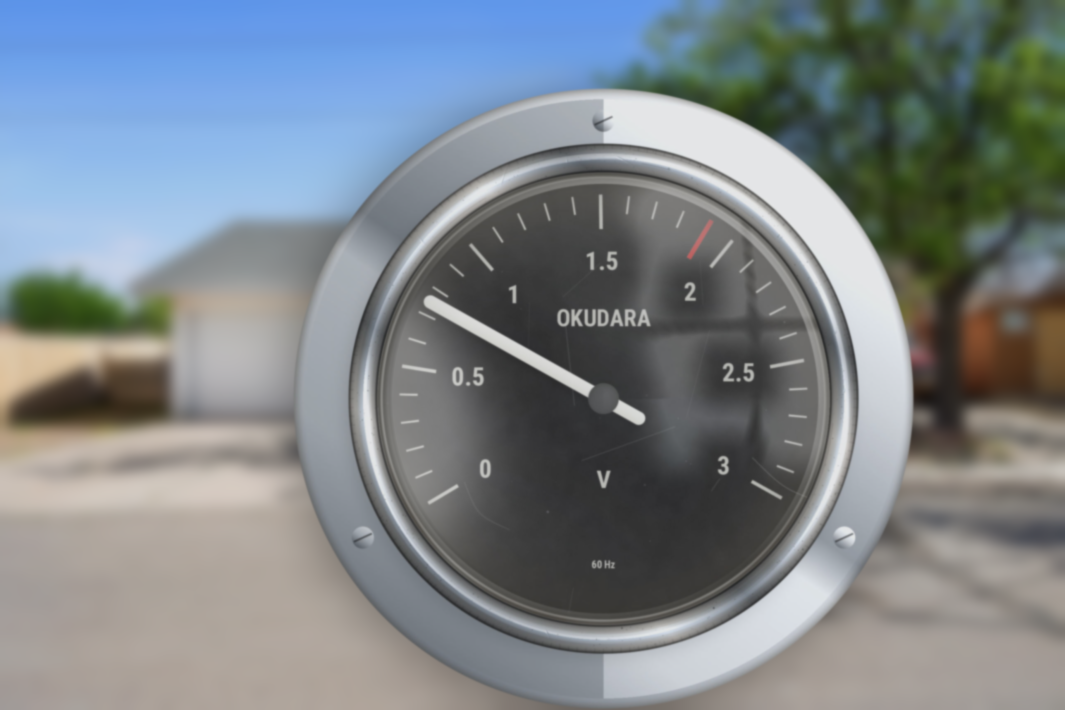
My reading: 0.75; V
